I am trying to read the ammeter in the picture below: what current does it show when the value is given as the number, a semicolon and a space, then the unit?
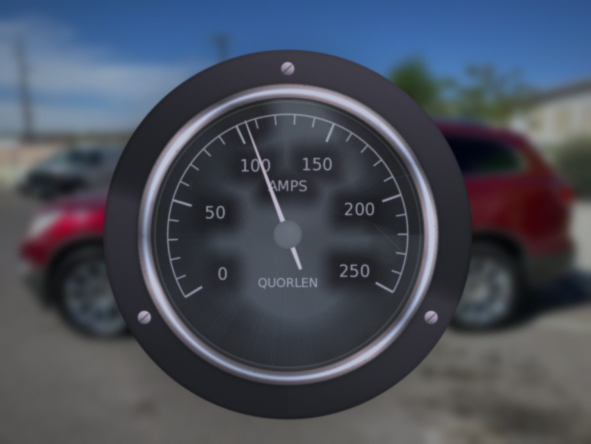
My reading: 105; A
